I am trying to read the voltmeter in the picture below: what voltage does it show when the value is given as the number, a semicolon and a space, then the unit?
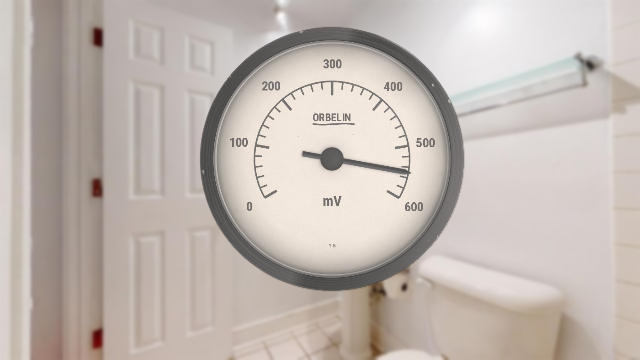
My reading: 550; mV
